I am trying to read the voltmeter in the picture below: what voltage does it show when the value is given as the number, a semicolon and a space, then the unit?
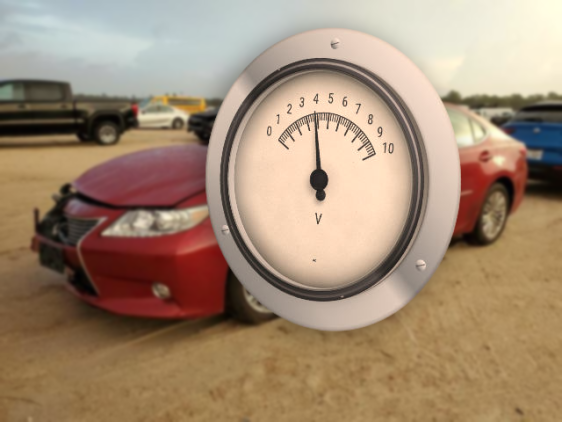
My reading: 4; V
